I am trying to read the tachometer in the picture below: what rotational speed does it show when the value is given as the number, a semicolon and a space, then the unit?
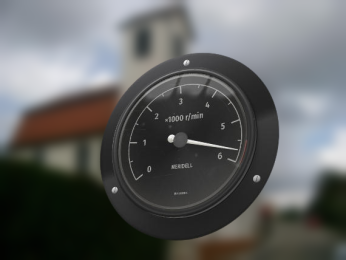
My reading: 5750; rpm
